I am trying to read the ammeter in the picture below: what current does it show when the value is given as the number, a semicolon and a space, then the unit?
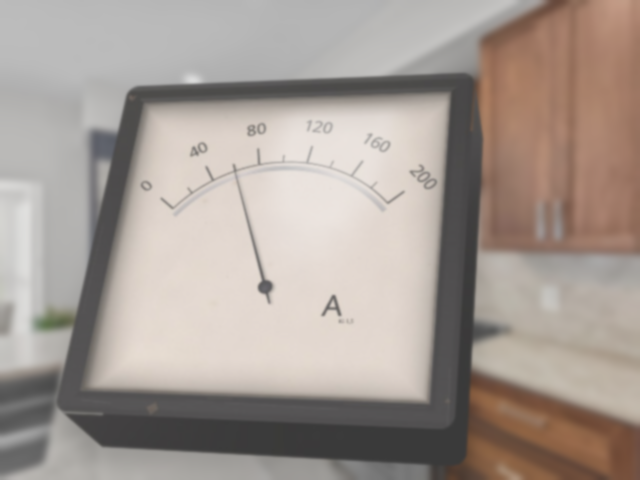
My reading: 60; A
